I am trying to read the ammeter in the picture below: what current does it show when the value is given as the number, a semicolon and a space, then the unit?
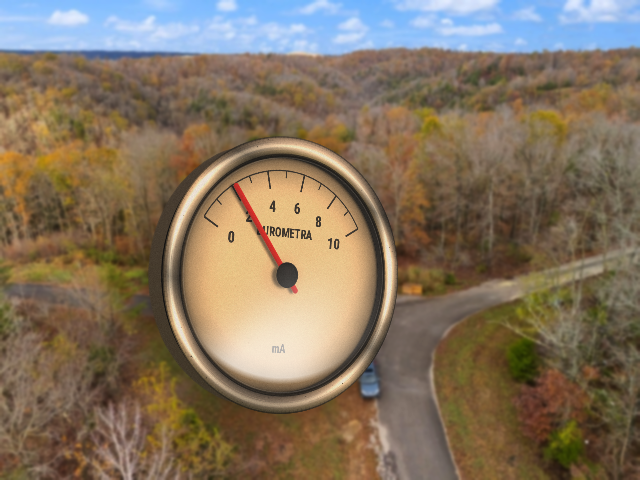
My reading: 2; mA
